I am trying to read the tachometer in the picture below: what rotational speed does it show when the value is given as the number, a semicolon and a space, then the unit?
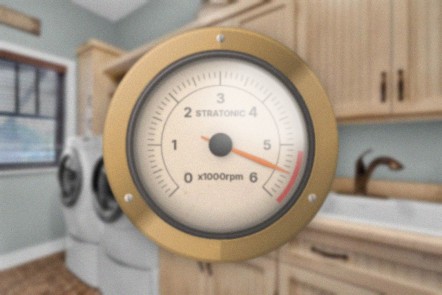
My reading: 5500; rpm
